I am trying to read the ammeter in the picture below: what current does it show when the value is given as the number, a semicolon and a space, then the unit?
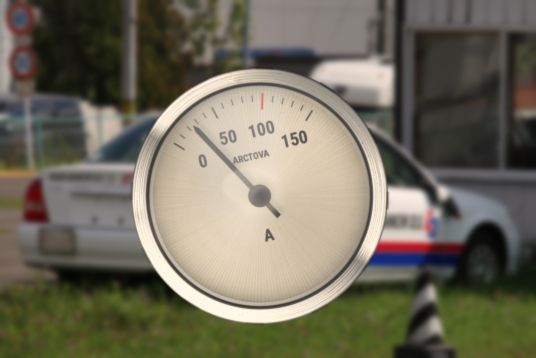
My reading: 25; A
